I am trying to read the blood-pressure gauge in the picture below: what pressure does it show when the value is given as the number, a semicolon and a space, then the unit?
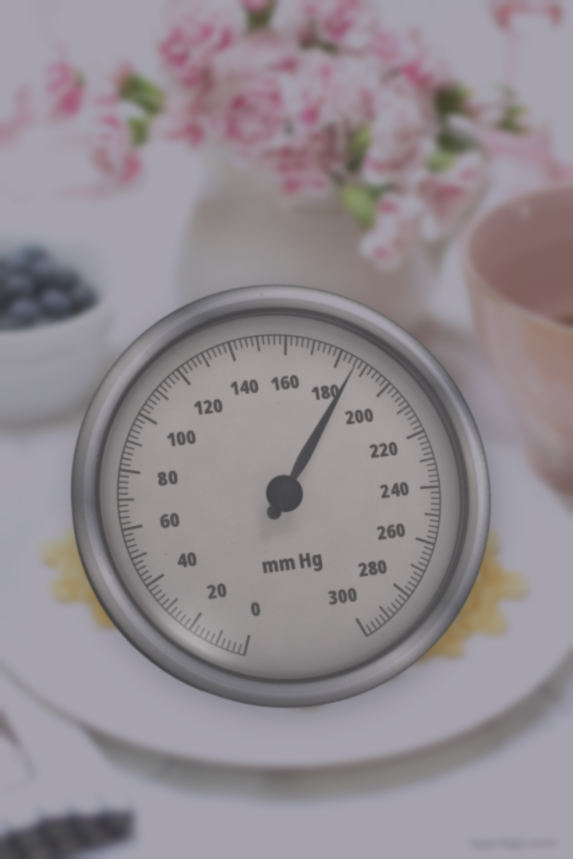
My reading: 186; mmHg
